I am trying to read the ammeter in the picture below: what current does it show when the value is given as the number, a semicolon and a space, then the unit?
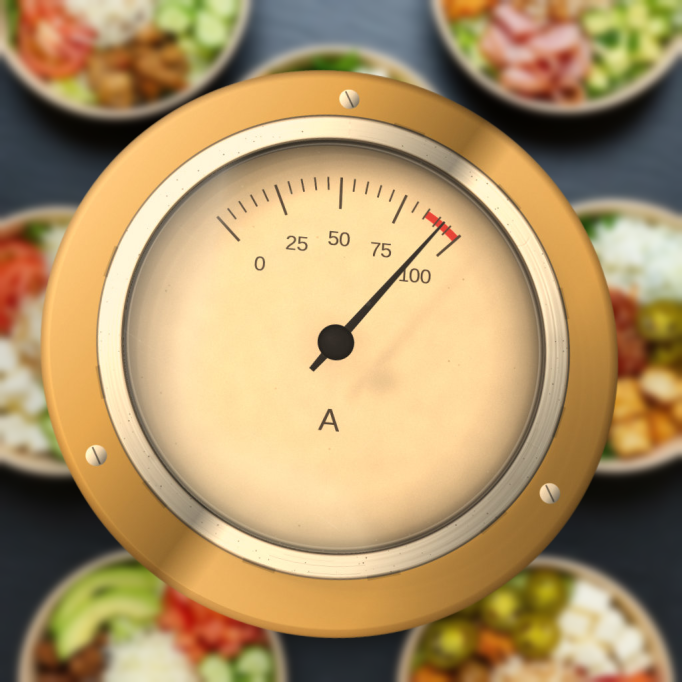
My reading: 92.5; A
